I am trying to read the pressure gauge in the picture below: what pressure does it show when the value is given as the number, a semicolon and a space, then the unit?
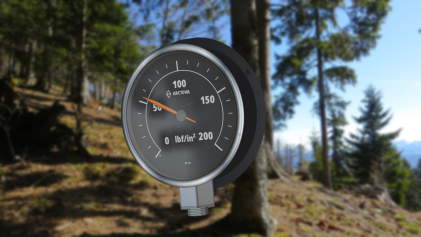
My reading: 55; psi
